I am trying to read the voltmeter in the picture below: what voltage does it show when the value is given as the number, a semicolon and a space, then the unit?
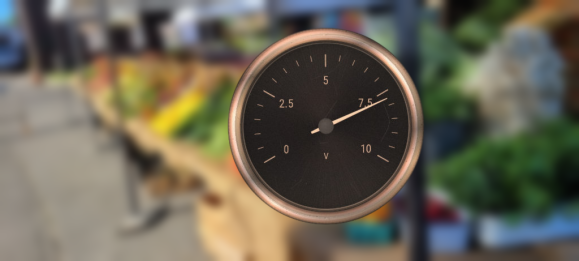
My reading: 7.75; V
